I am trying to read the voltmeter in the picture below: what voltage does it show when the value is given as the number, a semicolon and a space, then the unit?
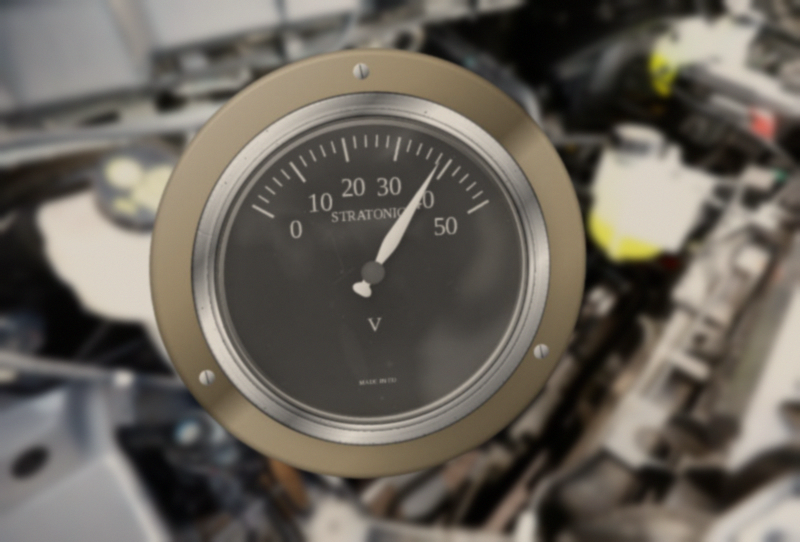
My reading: 38; V
